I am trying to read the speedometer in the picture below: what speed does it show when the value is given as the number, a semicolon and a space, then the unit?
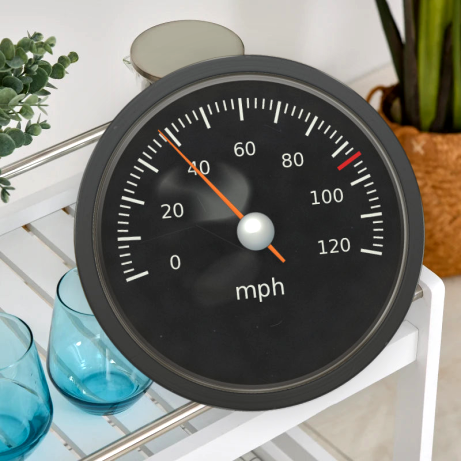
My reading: 38; mph
